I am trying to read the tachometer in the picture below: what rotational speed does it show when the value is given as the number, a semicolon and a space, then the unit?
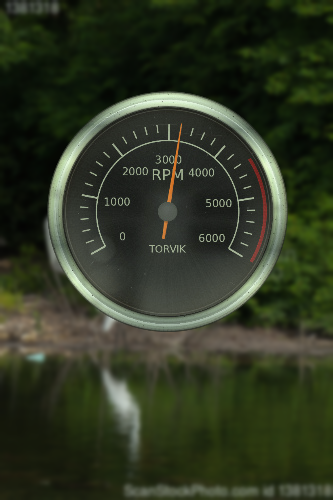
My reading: 3200; rpm
